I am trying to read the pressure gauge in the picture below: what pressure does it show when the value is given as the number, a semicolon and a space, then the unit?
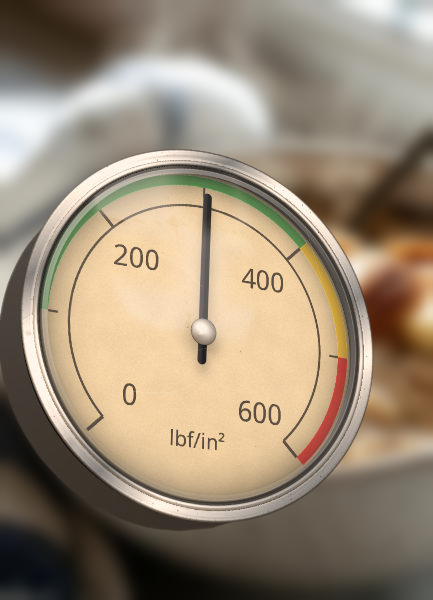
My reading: 300; psi
